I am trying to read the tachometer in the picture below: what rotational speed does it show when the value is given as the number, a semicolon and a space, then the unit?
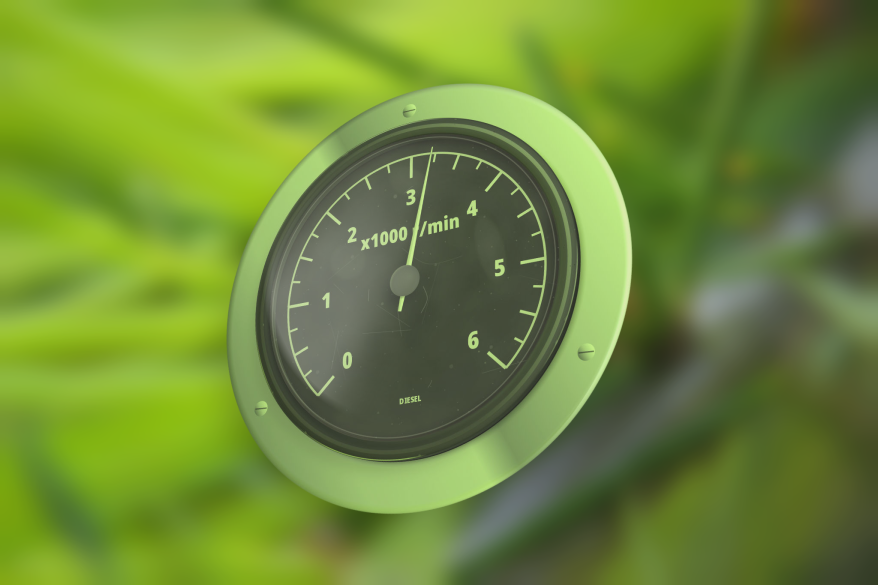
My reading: 3250; rpm
